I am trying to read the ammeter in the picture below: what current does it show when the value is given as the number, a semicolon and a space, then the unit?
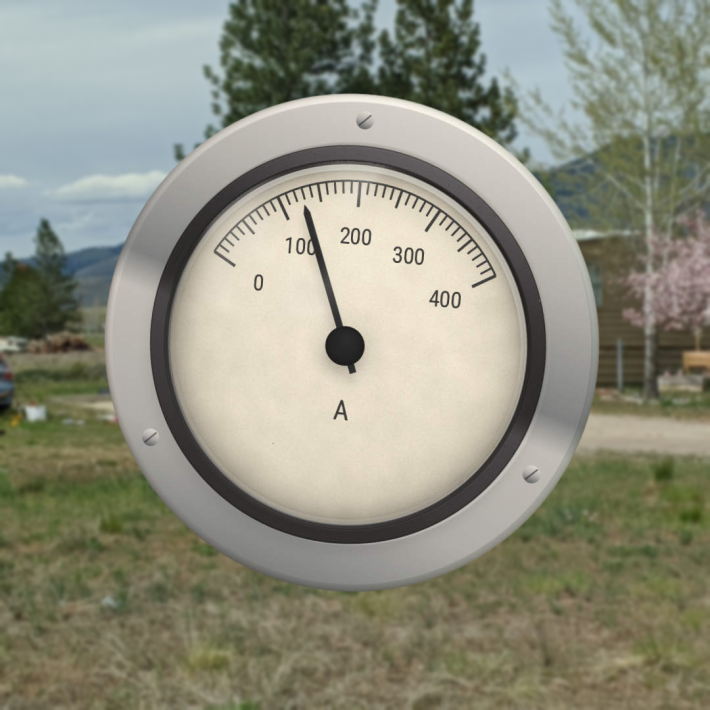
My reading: 130; A
